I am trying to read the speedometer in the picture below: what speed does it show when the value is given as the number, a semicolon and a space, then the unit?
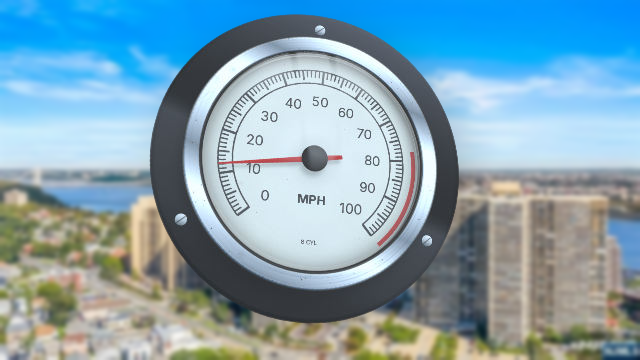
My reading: 12; mph
